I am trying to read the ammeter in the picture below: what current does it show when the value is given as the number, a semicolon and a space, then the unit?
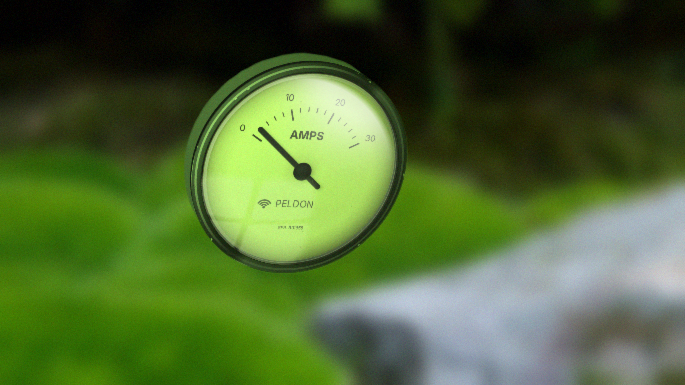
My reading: 2; A
